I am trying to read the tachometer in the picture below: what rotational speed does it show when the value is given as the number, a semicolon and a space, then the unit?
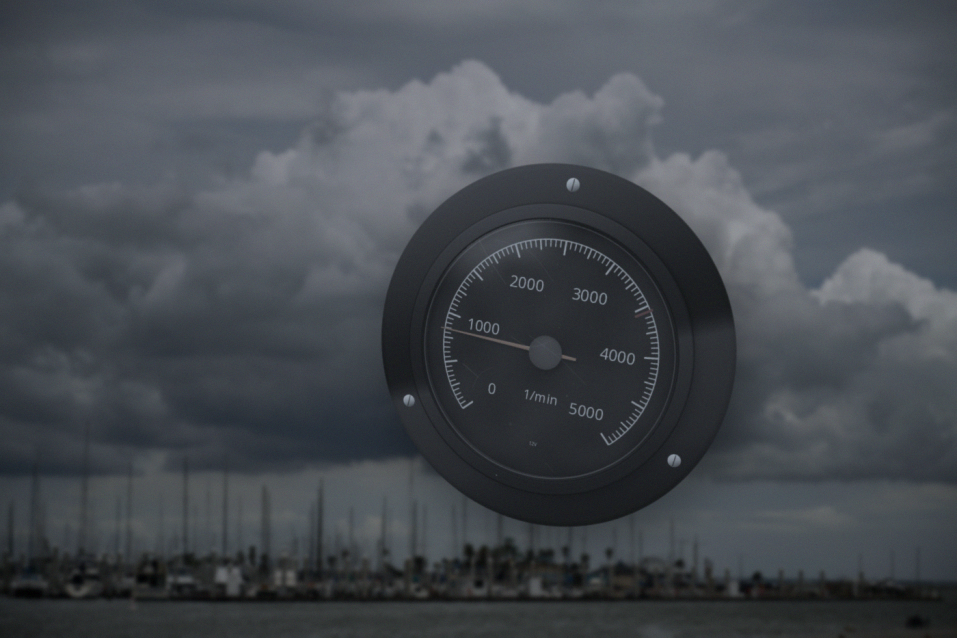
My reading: 850; rpm
